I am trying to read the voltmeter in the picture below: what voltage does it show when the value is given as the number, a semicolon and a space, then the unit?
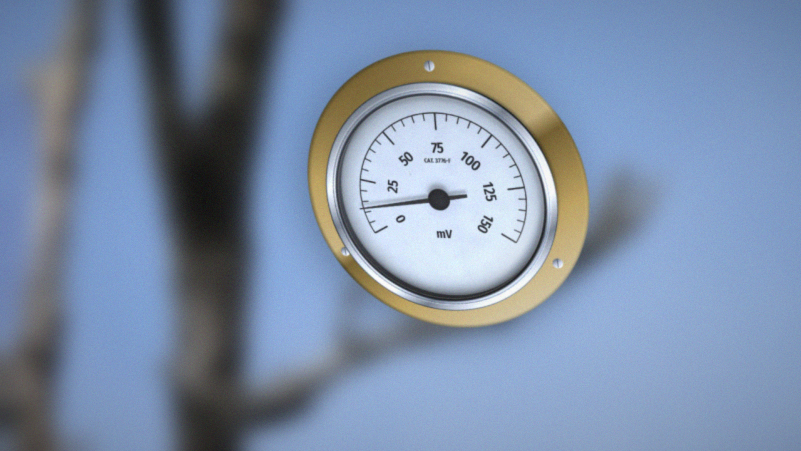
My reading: 12.5; mV
